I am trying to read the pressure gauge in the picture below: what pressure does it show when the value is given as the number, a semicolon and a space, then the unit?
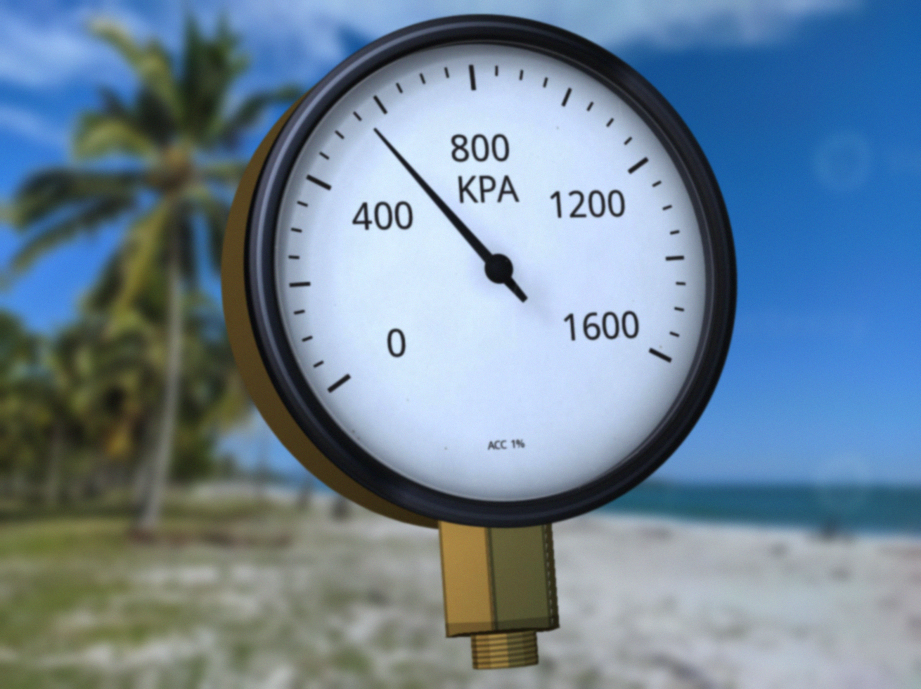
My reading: 550; kPa
